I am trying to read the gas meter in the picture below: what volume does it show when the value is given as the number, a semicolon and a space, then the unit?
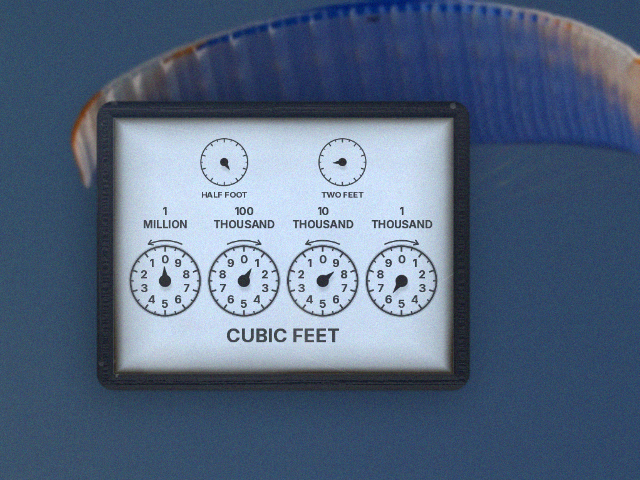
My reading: 8600; ft³
